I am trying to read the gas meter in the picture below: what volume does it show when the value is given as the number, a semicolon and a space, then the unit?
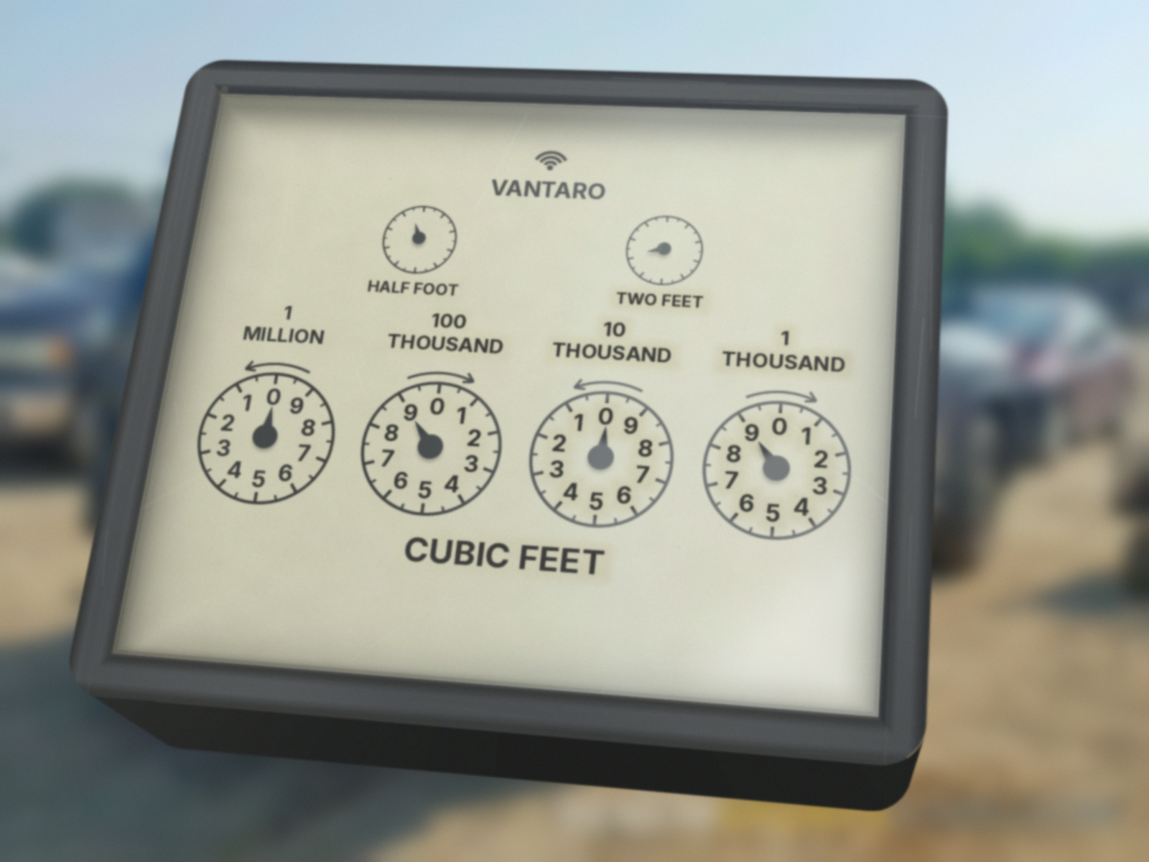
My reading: 989900; ft³
